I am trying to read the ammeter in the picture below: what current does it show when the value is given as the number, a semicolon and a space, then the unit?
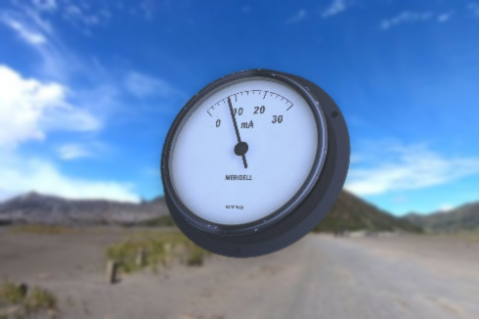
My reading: 8; mA
